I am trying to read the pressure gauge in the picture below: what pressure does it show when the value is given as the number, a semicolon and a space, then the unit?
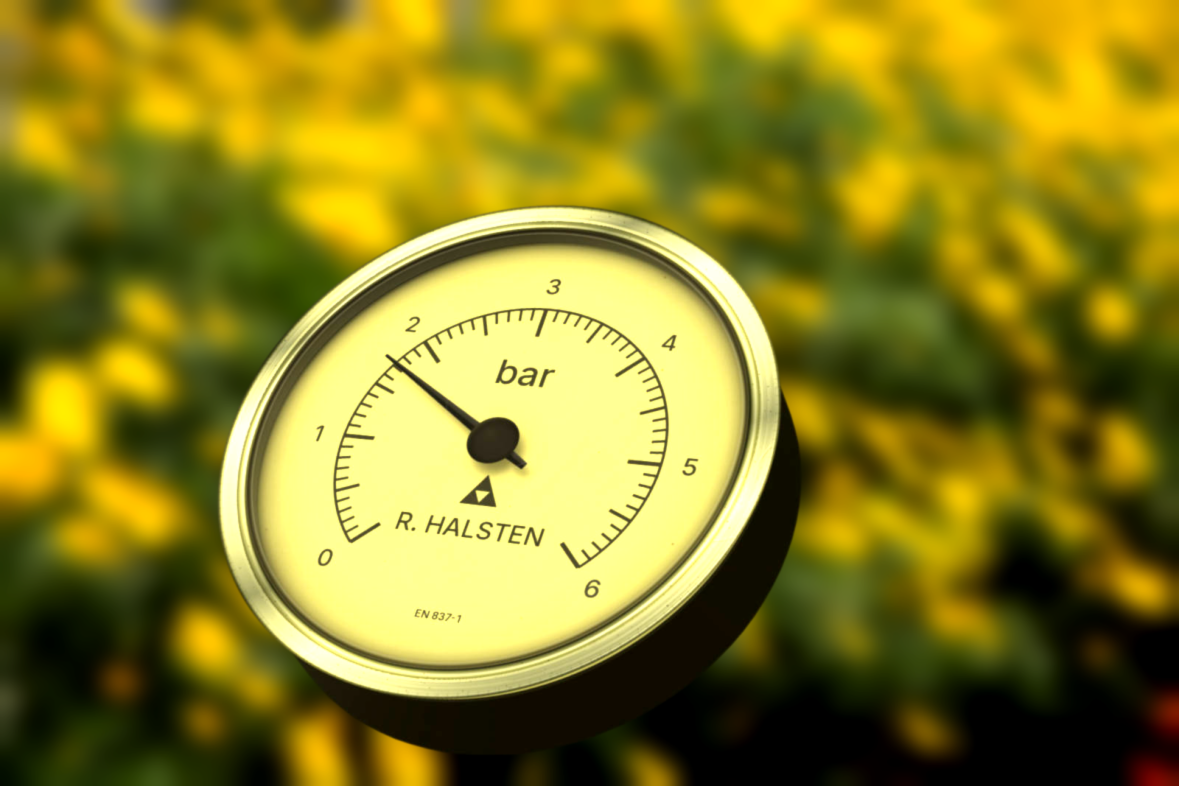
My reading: 1.7; bar
